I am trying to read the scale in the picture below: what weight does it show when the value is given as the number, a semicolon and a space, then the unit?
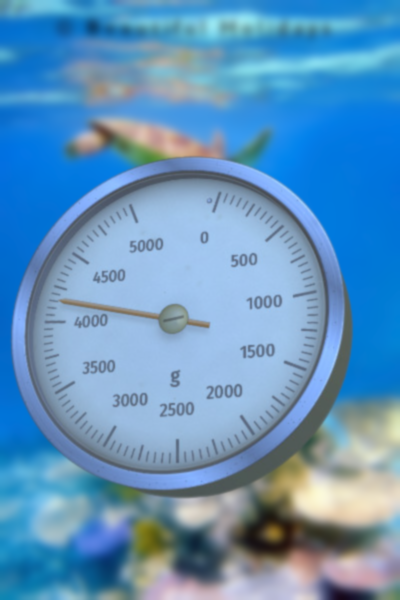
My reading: 4150; g
